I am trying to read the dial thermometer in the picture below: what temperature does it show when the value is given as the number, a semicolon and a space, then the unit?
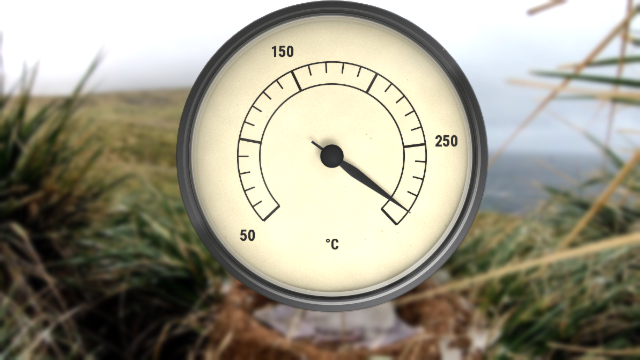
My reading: 290; °C
